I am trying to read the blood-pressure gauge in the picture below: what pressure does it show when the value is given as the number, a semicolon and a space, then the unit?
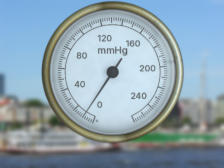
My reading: 10; mmHg
